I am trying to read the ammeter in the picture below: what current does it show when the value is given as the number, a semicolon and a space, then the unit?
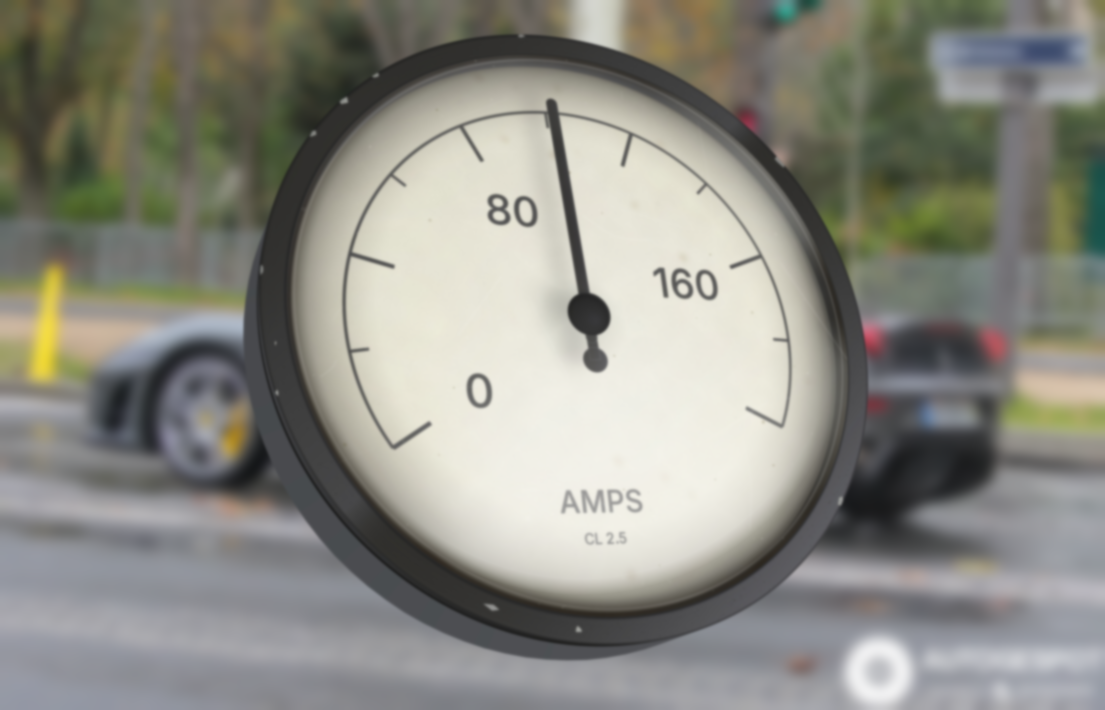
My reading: 100; A
